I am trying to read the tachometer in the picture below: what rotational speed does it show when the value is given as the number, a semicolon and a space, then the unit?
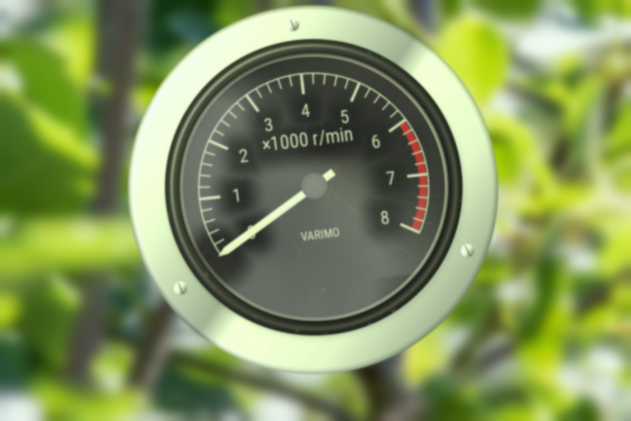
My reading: 0; rpm
